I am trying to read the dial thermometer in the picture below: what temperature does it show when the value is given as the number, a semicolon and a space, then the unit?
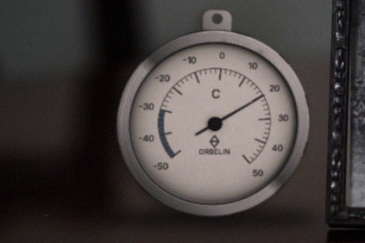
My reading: 20; °C
